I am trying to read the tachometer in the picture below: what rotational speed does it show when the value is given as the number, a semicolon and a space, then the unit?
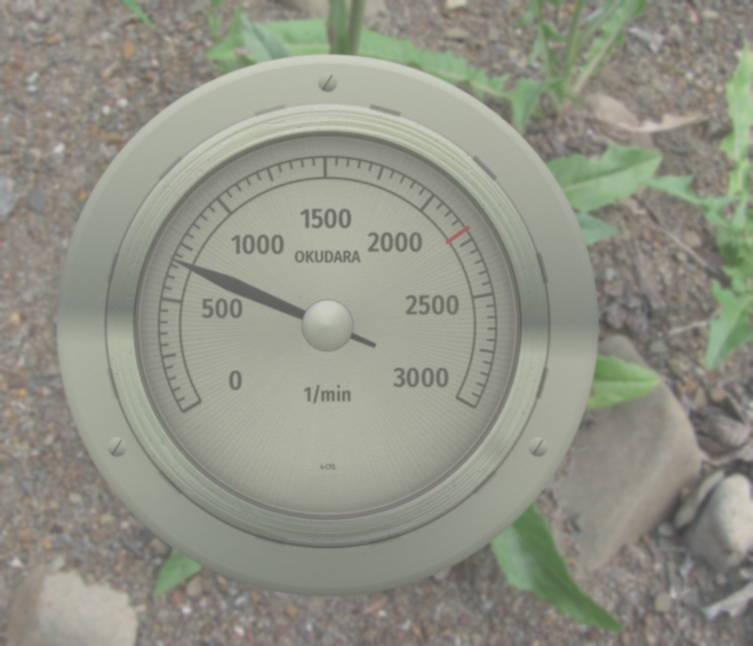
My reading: 675; rpm
